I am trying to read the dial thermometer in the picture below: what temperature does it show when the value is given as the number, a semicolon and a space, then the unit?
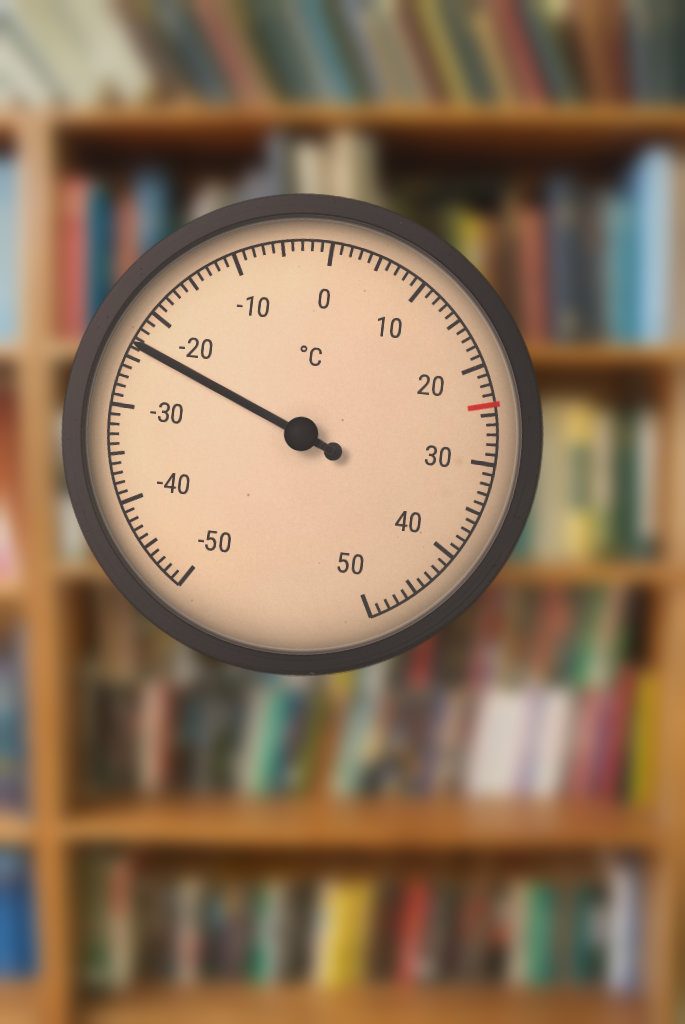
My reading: -23.5; °C
